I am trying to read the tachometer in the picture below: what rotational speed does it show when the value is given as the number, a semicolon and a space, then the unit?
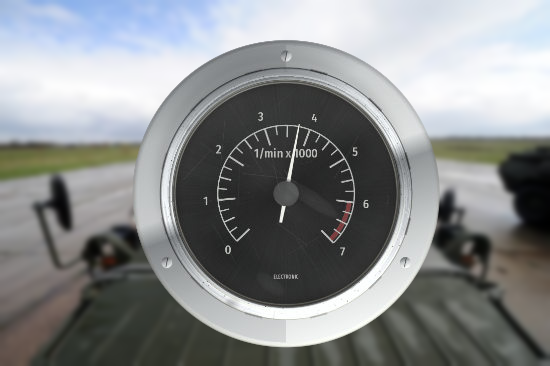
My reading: 3750; rpm
